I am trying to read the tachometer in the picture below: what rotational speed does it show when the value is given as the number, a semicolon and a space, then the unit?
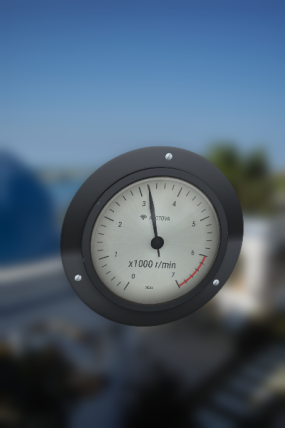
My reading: 3200; rpm
